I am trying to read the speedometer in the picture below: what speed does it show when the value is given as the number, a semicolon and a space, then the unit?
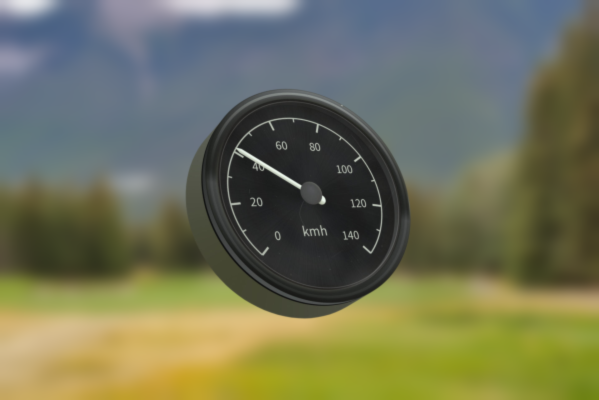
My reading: 40; km/h
